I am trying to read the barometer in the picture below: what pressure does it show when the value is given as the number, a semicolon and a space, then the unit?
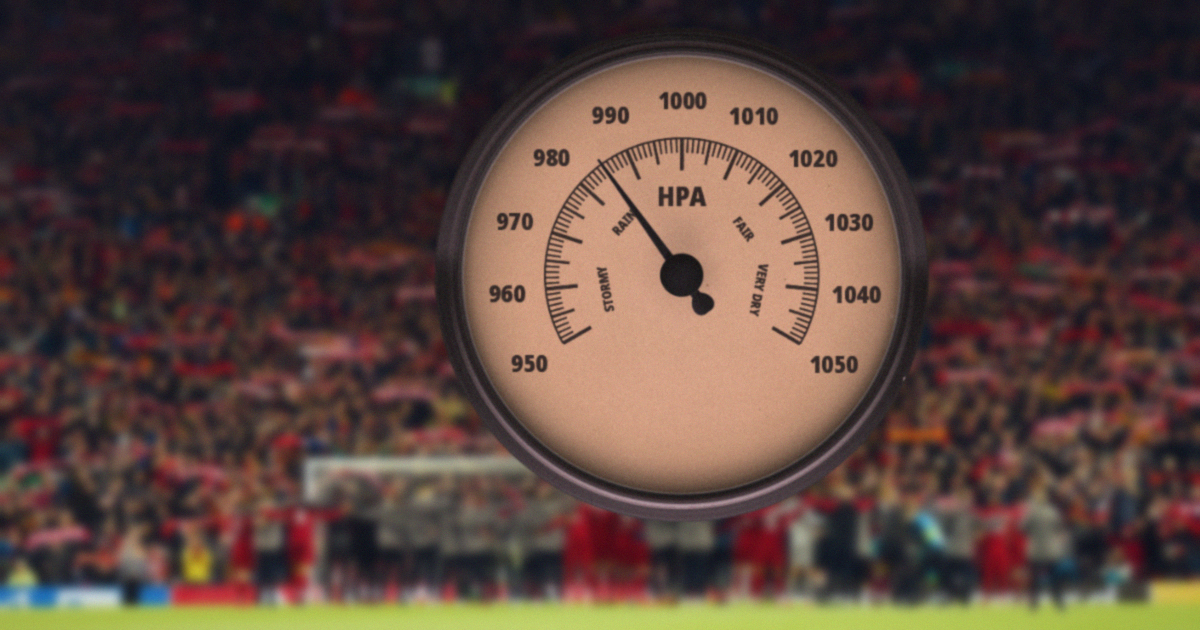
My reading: 985; hPa
